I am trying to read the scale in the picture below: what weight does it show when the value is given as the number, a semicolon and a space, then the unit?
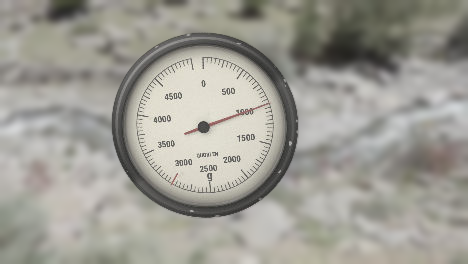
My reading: 1000; g
